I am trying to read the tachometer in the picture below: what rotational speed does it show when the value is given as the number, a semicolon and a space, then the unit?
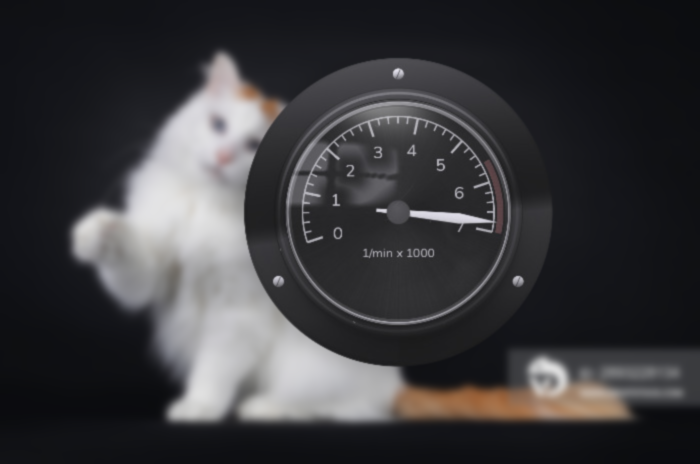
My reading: 6800; rpm
